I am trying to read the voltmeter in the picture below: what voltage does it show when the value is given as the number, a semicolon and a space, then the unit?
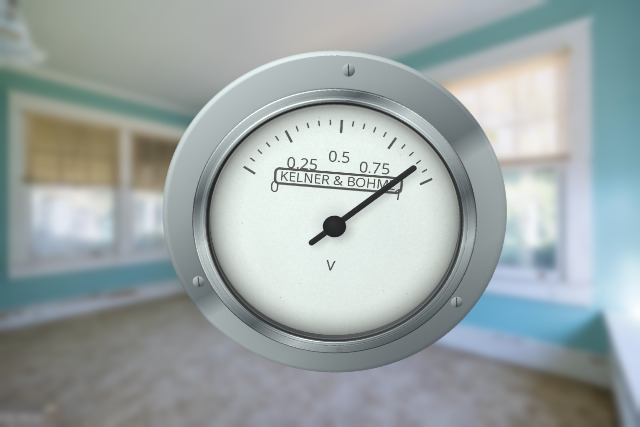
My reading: 0.9; V
